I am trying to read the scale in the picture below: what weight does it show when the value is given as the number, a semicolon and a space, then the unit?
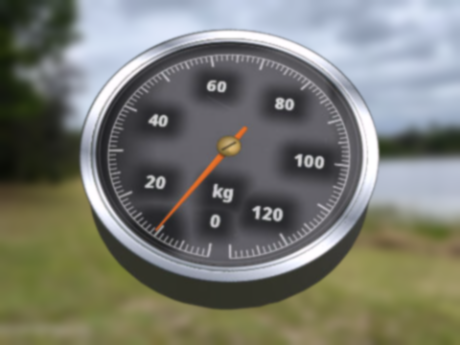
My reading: 10; kg
